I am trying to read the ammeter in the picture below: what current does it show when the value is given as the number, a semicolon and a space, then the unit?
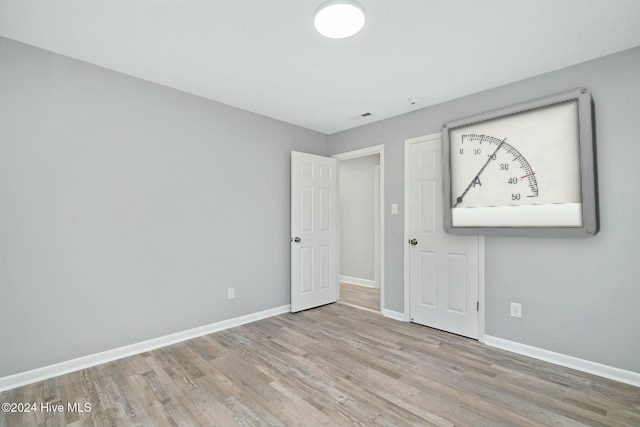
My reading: 20; A
